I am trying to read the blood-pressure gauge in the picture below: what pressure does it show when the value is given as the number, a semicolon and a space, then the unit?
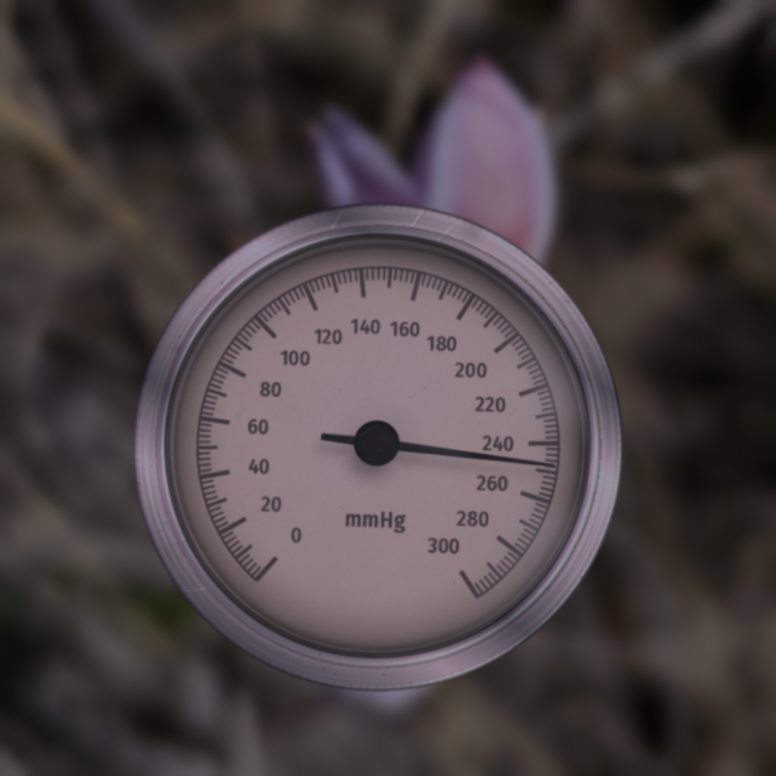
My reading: 248; mmHg
